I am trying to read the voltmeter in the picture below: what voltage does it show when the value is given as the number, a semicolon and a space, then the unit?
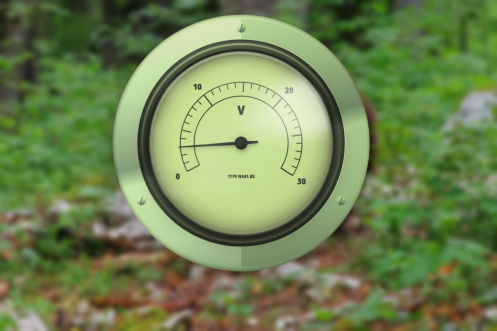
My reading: 3; V
